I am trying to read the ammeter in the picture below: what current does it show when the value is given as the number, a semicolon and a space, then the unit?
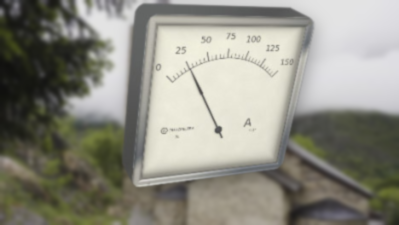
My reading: 25; A
